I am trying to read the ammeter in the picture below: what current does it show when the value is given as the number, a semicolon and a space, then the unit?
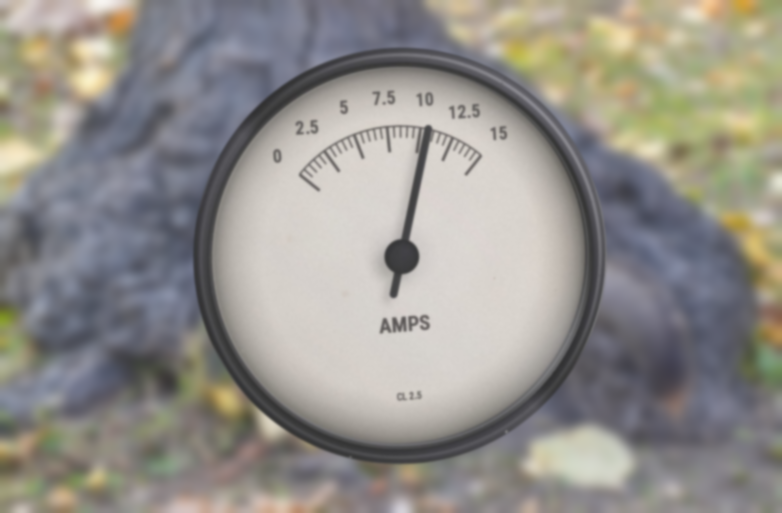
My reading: 10.5; A
